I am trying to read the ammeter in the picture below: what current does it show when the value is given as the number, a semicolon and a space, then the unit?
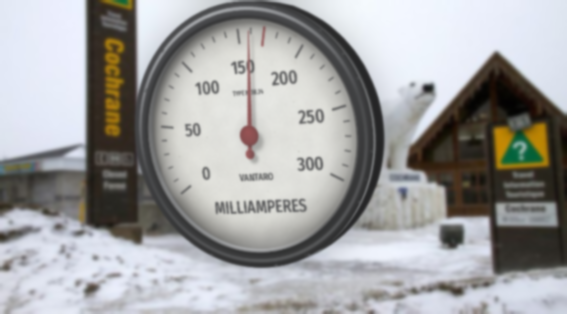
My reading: 160; mA
